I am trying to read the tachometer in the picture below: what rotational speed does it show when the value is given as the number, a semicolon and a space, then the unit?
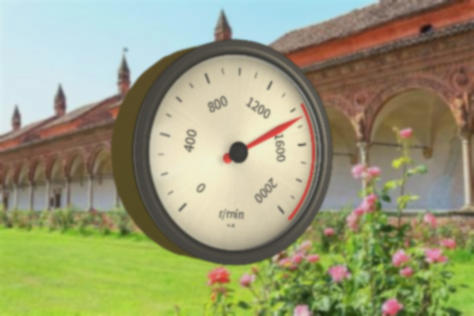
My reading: 1450; rpm
